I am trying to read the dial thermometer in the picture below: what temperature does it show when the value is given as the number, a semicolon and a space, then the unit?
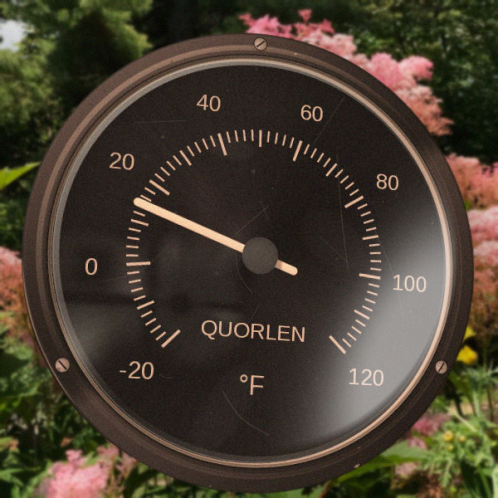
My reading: 14; °F
